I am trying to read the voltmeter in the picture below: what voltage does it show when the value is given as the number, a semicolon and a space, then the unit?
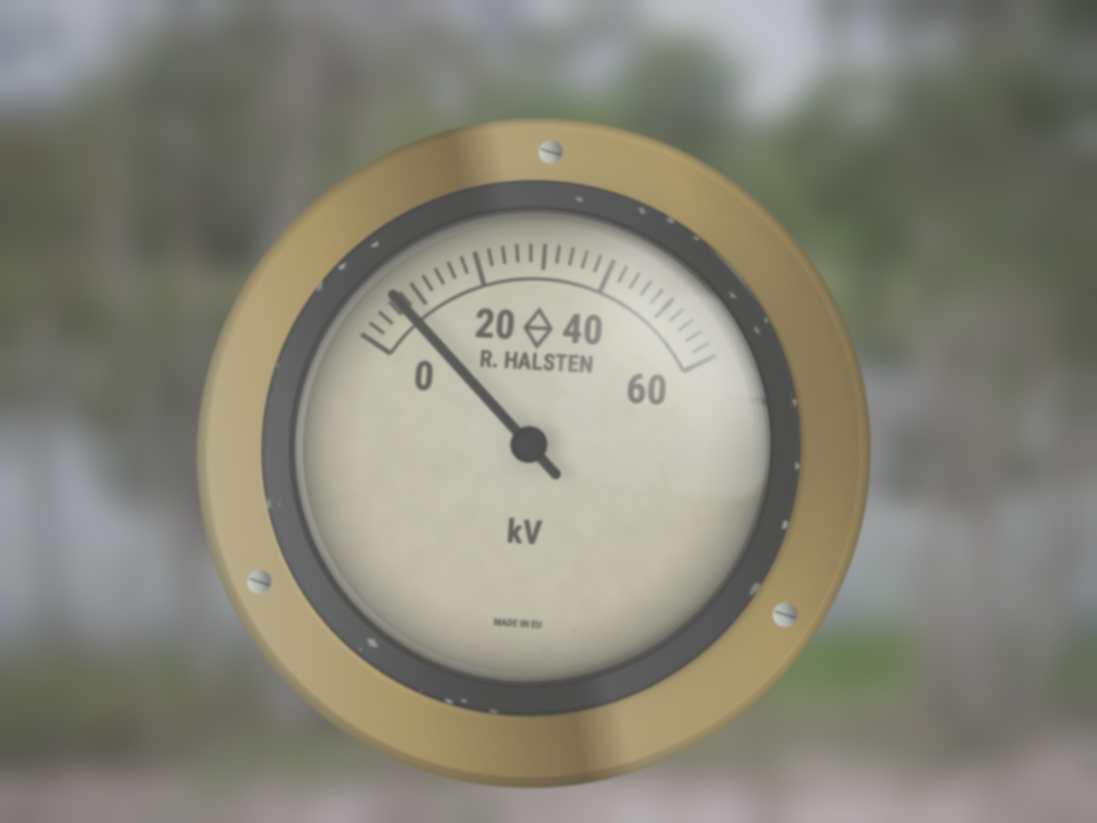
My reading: 7; kV
